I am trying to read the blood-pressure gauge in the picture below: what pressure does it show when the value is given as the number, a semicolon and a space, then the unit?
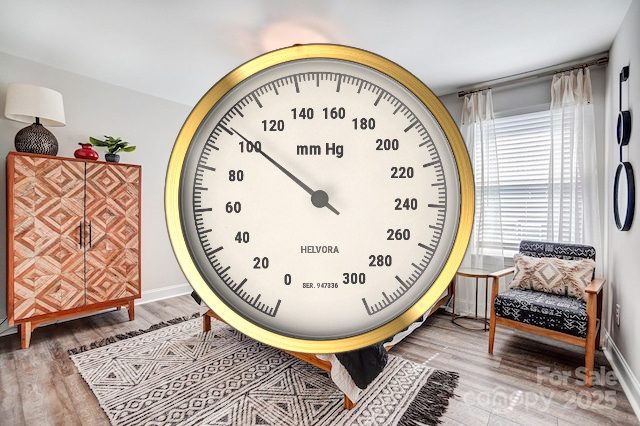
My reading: 102; mmHg
